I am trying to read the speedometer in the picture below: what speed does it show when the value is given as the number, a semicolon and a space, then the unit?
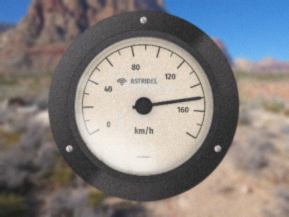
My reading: 150; km/h
